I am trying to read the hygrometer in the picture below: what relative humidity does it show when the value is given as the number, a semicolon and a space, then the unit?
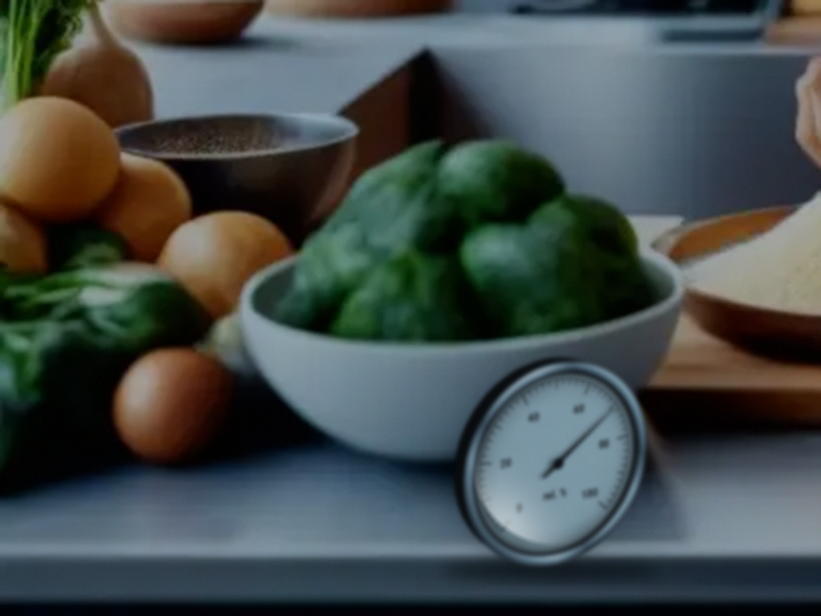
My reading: 70; %
